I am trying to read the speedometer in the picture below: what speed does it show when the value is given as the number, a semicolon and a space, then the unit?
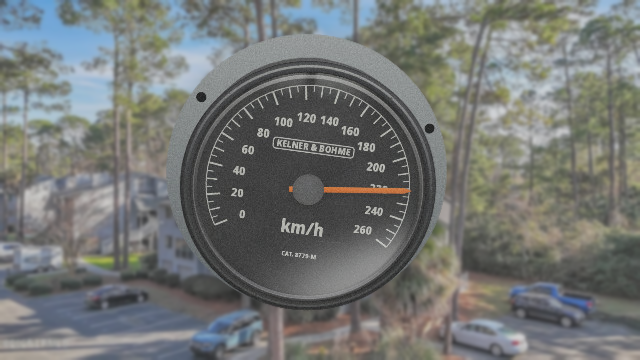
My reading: 220; km/h
